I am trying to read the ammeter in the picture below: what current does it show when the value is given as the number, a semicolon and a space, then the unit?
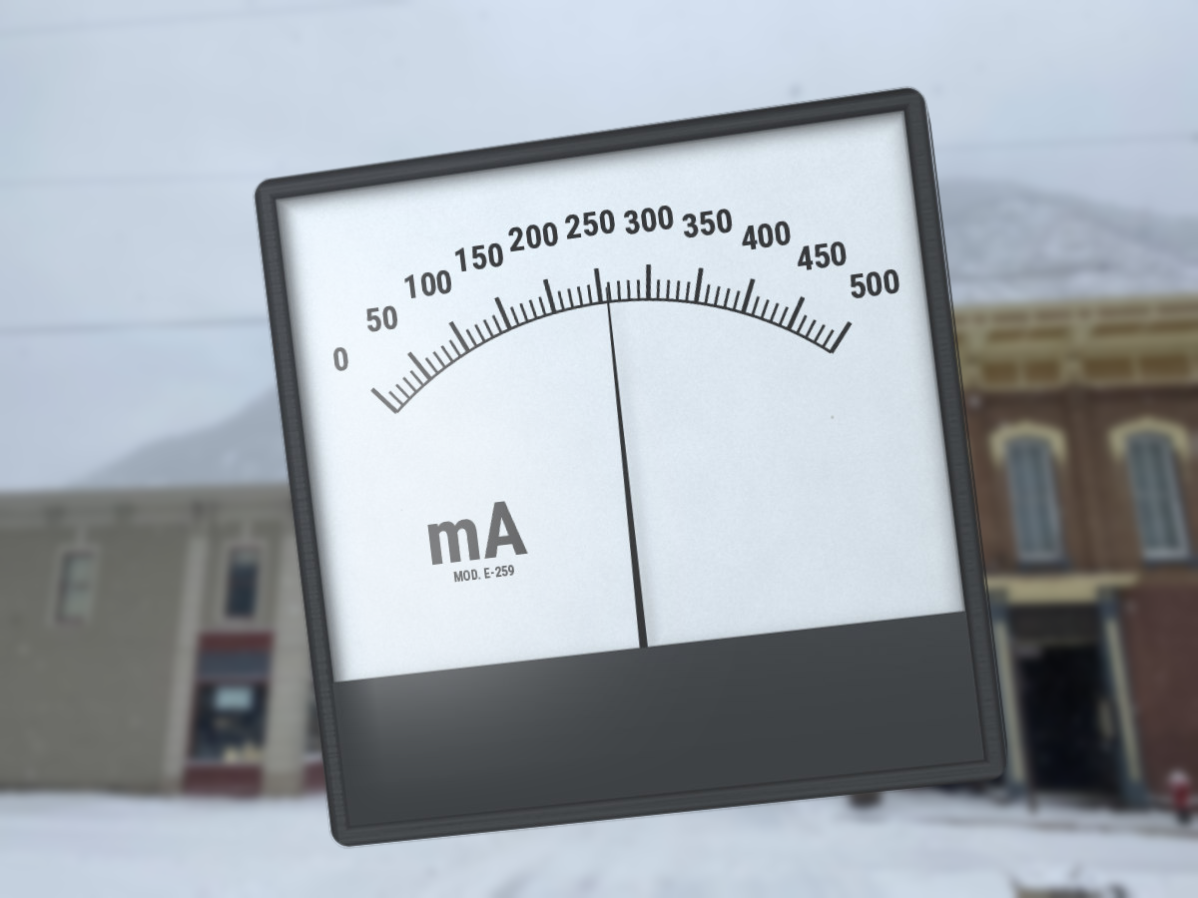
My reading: 260; mA
